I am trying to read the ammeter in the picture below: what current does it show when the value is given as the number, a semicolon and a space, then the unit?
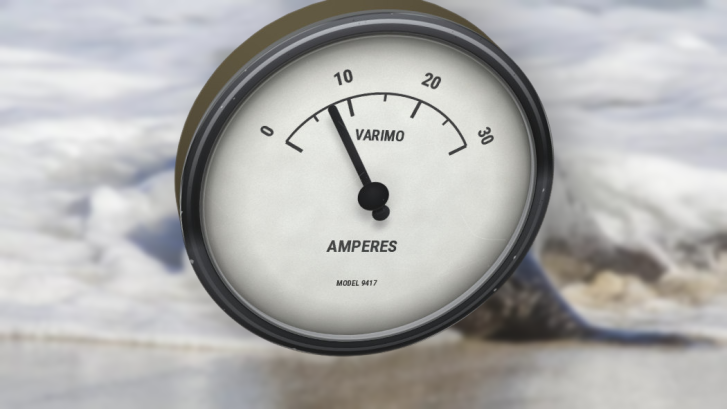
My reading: 7.5; A
